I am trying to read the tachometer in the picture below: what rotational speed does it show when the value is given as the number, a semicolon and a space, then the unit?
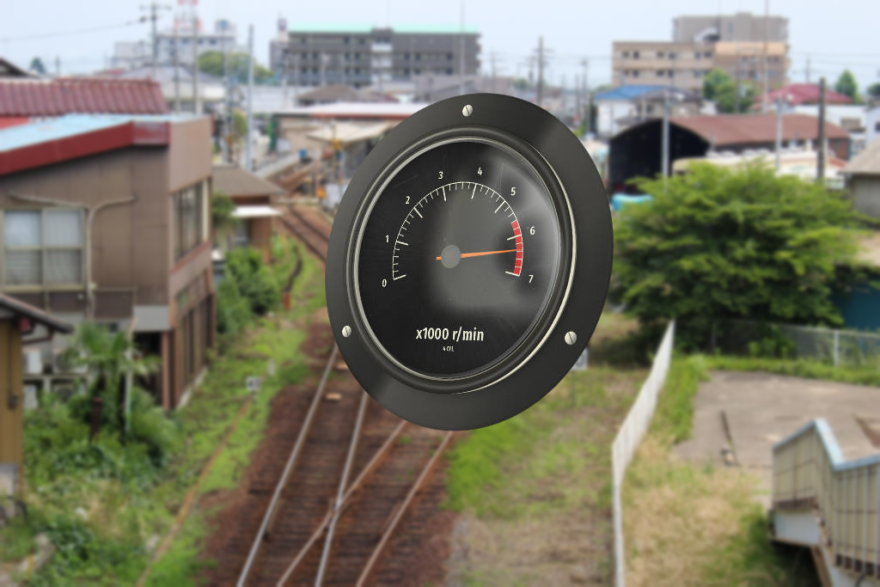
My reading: 6400; rpm
